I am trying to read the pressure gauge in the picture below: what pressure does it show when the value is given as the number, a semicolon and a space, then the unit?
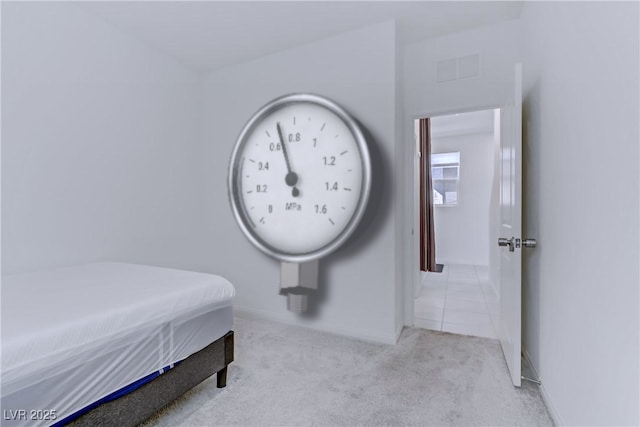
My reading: 0.7; MPa
